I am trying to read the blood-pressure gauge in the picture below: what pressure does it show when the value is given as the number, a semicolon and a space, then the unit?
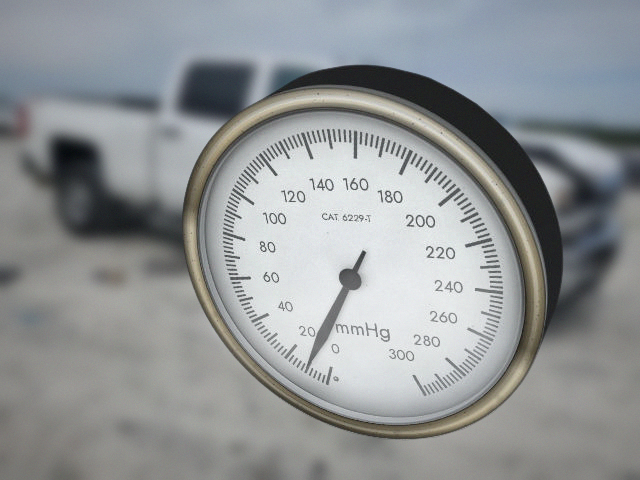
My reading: 10; mmHg
